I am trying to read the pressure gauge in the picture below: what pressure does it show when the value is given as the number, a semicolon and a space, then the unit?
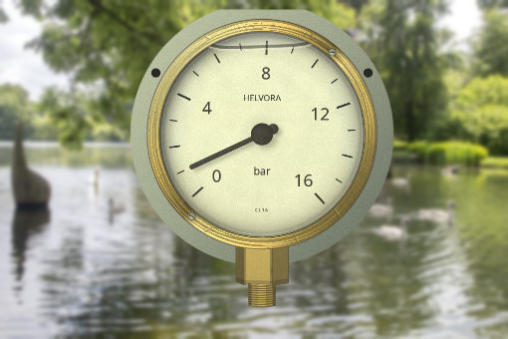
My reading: 1; bar
